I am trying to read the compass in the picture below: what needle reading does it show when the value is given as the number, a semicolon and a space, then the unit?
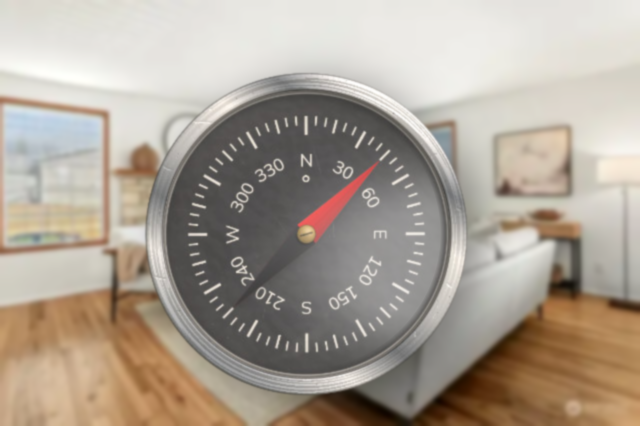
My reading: 45; °
